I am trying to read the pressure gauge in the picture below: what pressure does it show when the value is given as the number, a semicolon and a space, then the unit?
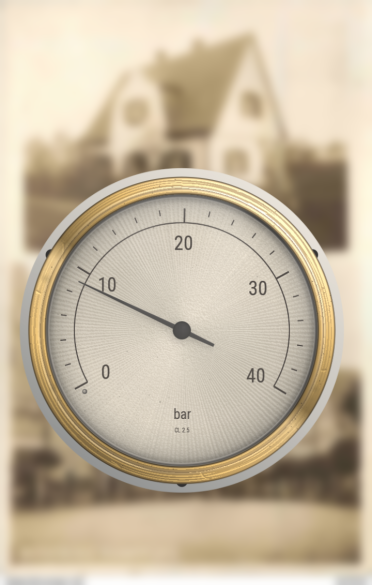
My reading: 9; bar
